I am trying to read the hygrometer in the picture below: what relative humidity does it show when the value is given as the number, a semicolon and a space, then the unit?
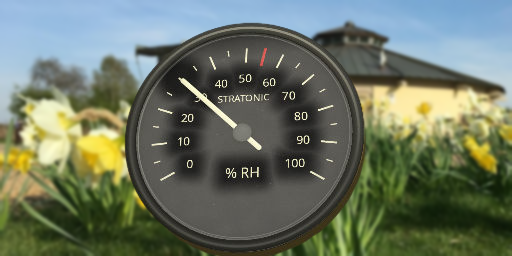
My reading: 30; %
